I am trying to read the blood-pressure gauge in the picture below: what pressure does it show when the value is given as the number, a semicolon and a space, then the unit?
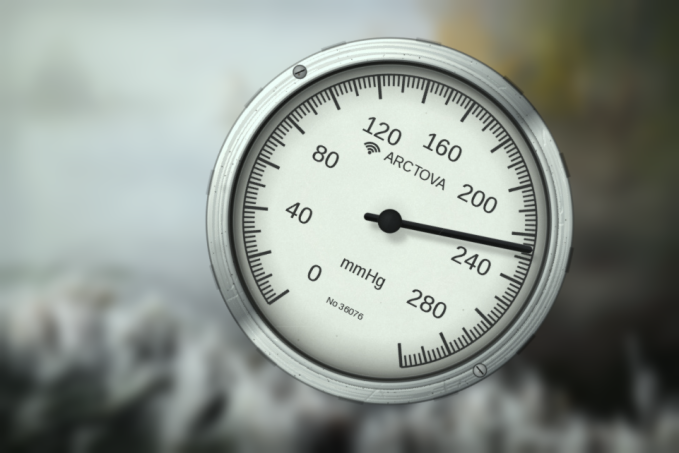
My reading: 226; mmHg
